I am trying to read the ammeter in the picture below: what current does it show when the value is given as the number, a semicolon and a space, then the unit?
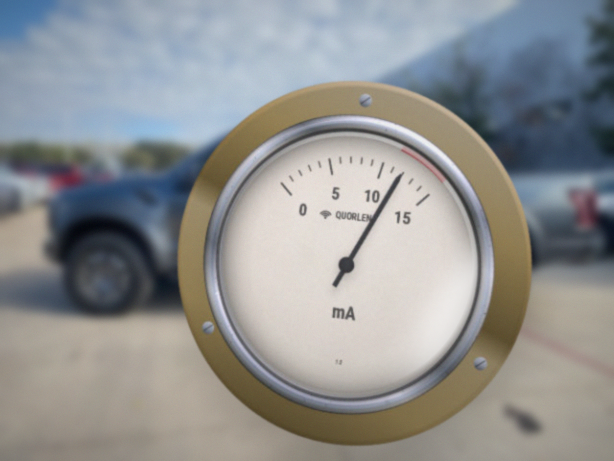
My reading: 12; mA
